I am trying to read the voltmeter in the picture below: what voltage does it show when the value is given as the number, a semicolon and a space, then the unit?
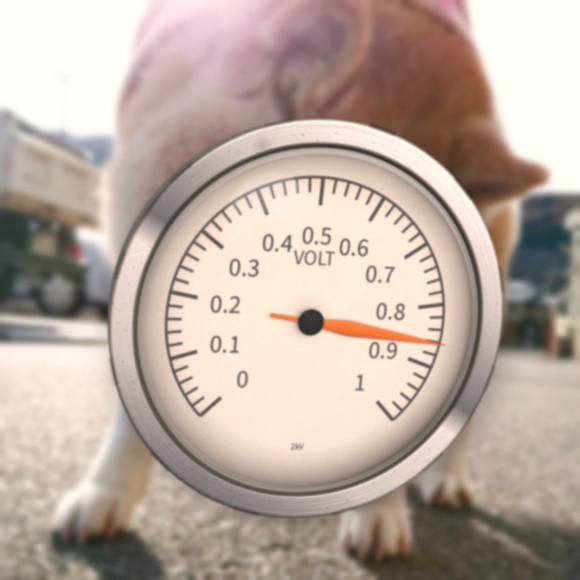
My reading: 0.86; V
